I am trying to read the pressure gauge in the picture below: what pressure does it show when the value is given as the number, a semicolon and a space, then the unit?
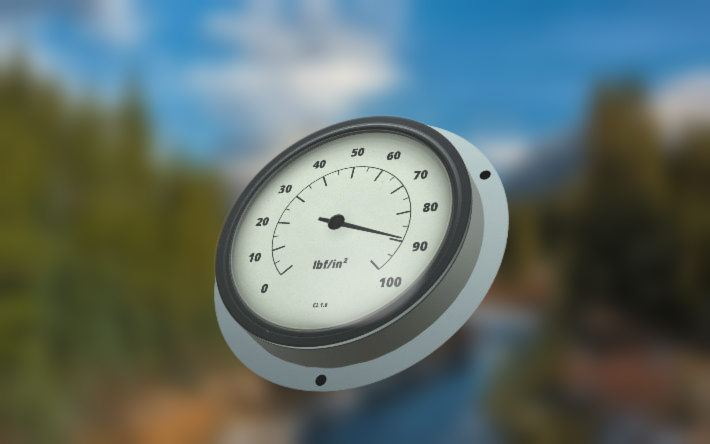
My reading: 90; psi
